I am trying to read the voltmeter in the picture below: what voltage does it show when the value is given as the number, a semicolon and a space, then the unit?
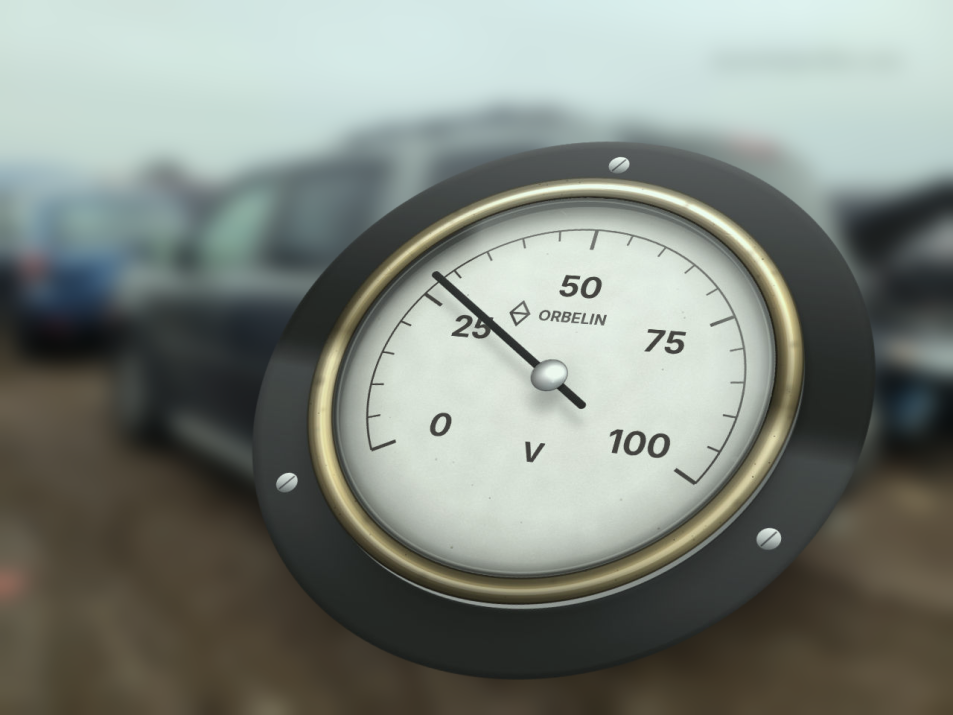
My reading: 27.5; V
